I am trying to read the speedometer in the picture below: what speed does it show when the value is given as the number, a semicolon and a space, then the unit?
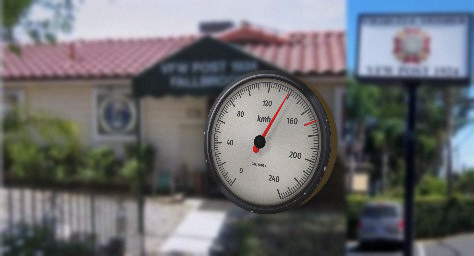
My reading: 140; km/h
